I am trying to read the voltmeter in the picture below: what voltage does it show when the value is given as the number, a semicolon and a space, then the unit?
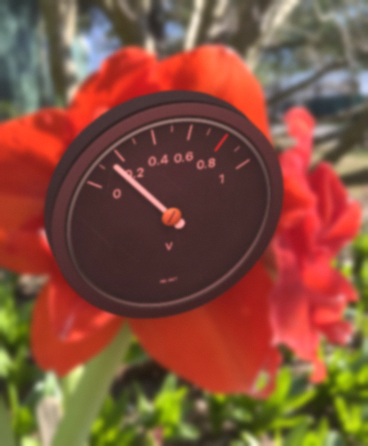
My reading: 0.15; V
